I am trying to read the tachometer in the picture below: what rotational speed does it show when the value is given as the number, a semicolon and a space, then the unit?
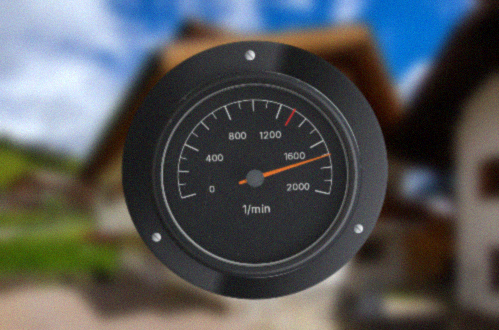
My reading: 1700; rpm
